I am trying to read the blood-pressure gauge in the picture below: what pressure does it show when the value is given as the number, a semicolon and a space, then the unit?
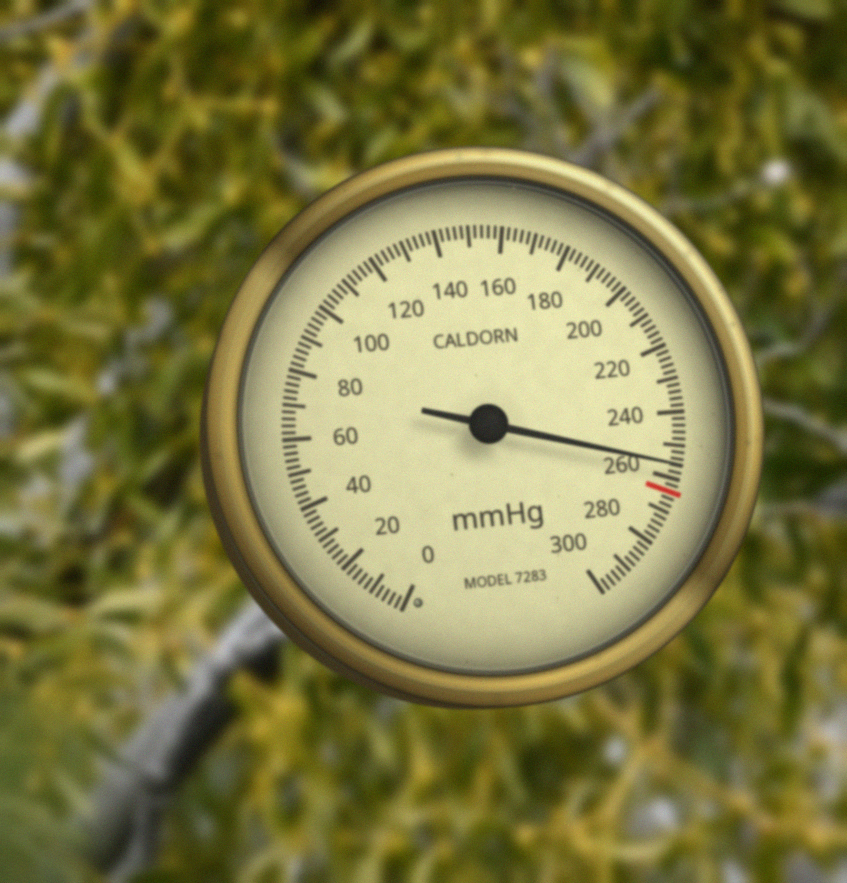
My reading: 256; mmHg
